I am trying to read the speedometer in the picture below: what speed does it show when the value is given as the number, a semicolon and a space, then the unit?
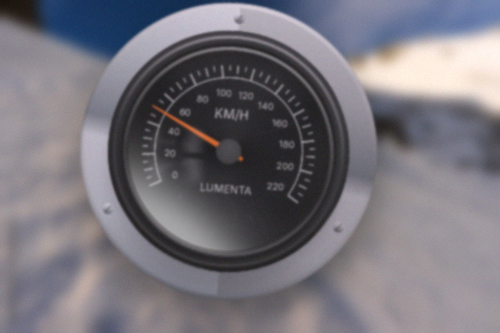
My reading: 50; km/h
